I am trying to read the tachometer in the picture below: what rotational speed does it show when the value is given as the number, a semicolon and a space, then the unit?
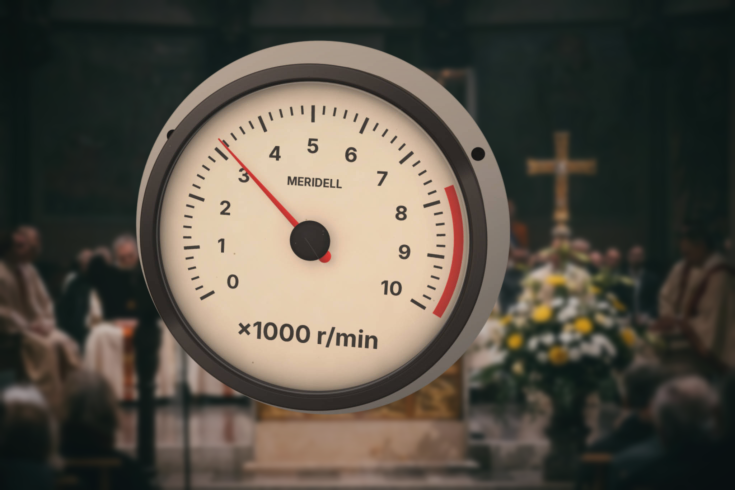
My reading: 3200; rpm
